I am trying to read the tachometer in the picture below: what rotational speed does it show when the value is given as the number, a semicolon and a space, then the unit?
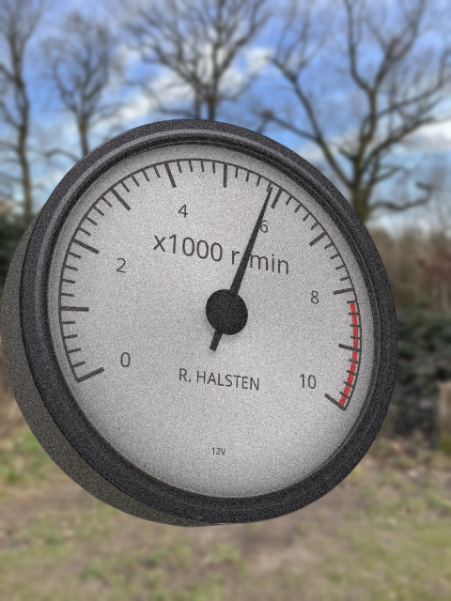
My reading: 5800; rpm
